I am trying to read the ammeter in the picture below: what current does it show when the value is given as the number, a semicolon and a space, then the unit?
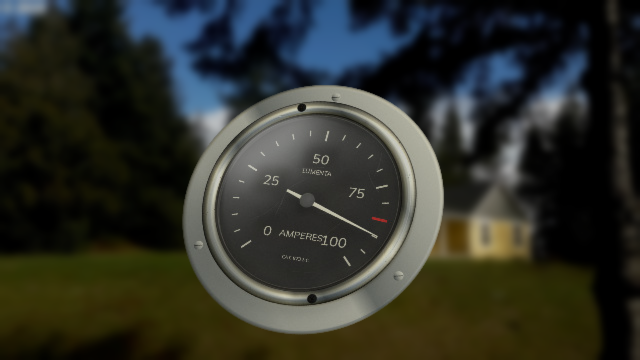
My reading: 90; A
